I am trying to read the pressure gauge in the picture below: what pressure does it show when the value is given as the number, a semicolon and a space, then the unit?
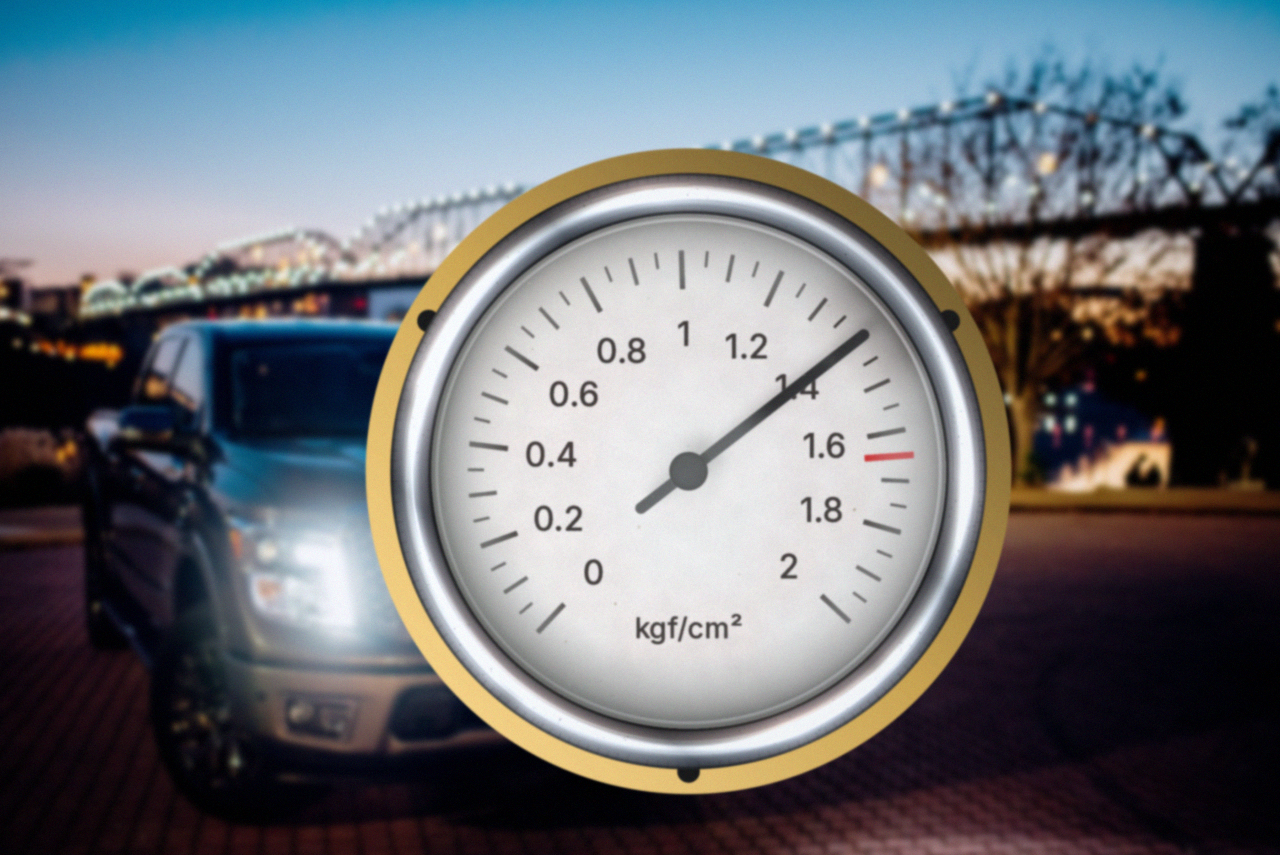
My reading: 1.4; kg/cm²
